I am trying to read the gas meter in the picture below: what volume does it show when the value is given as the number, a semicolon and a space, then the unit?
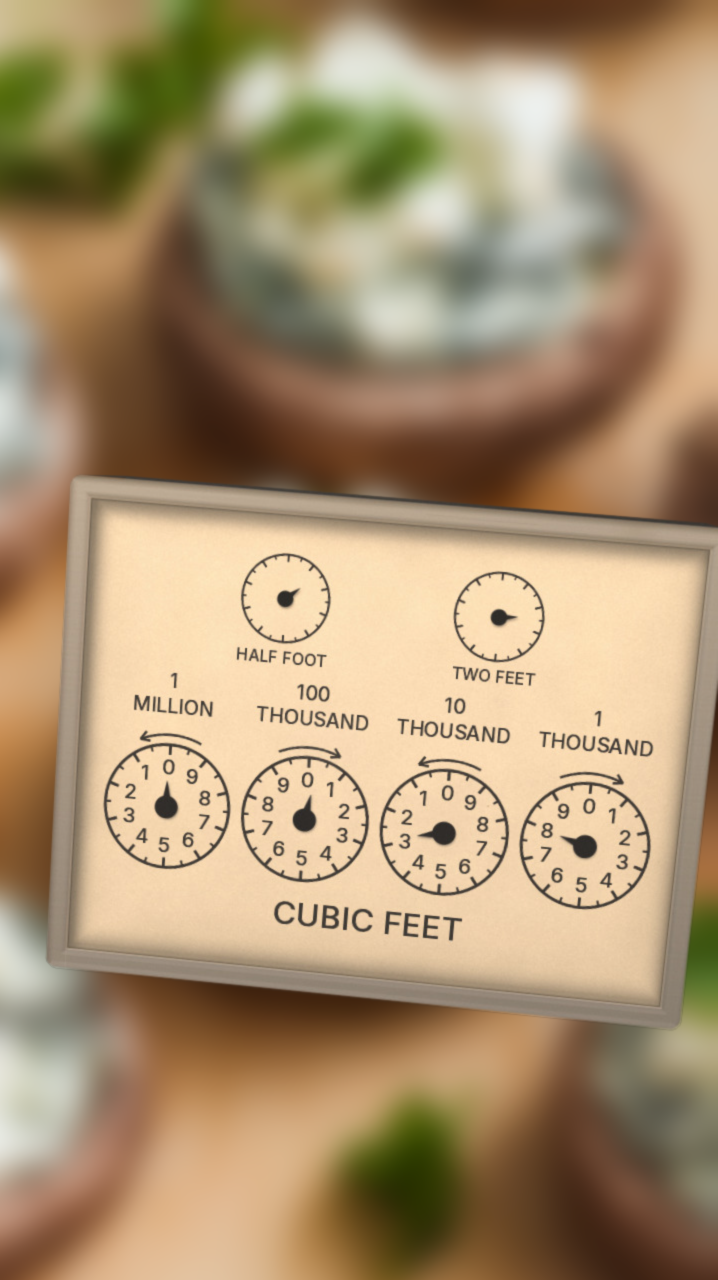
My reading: 2800; ft³
